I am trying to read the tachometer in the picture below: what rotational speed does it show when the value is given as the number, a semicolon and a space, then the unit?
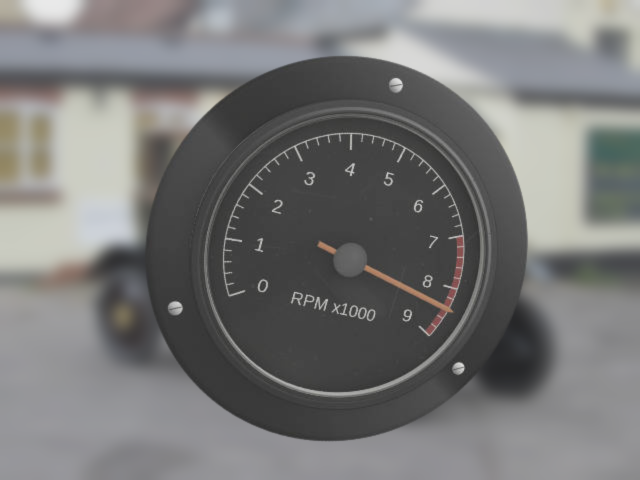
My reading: 8400; rpm
